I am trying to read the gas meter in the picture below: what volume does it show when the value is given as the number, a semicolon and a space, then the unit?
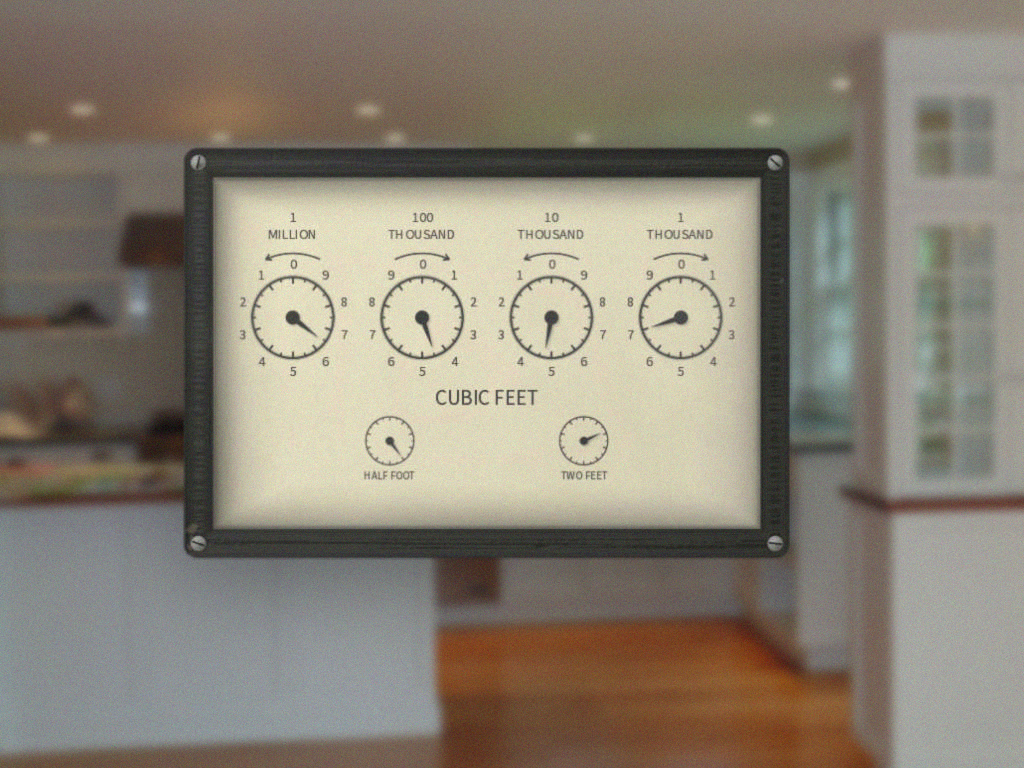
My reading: 644700; ft³
